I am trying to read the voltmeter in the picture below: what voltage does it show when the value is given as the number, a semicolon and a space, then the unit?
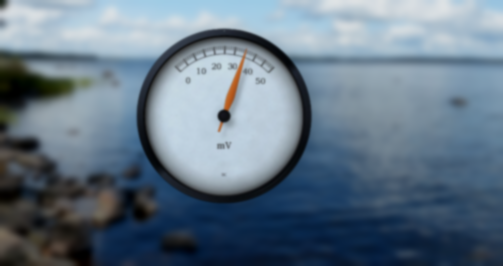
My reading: 35; mV
